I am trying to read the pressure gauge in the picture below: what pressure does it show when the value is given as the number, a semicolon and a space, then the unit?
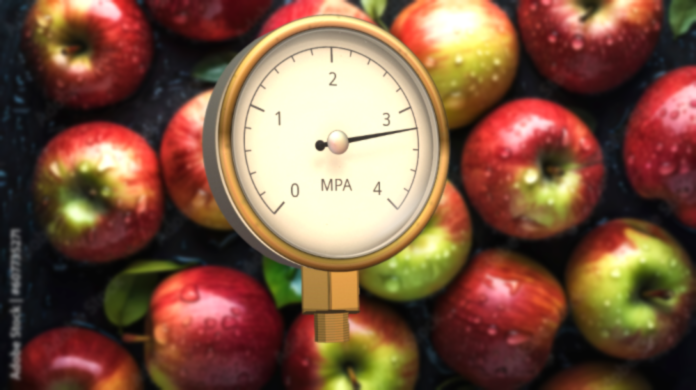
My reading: 3.2; MPa
